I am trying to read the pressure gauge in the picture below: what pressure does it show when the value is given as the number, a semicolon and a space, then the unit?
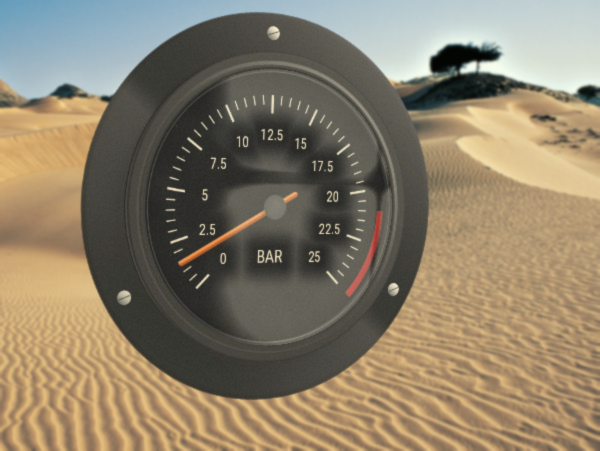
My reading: 1.5; bar
